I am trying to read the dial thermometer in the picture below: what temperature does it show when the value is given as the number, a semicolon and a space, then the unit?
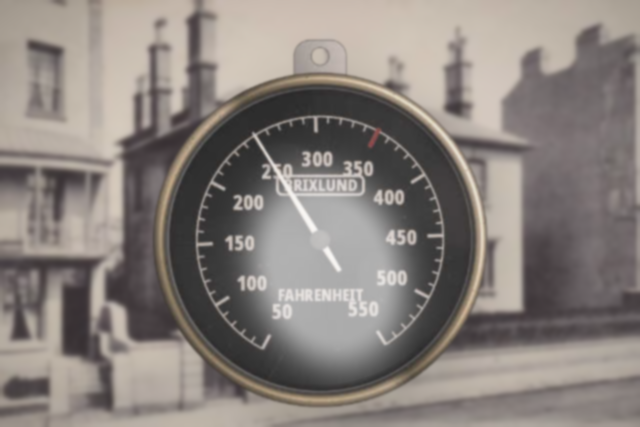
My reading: 250; °F
